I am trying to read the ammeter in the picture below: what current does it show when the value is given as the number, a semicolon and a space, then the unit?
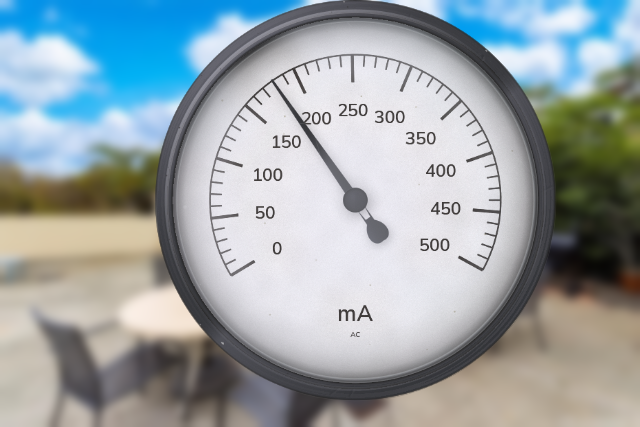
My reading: 180; mA
